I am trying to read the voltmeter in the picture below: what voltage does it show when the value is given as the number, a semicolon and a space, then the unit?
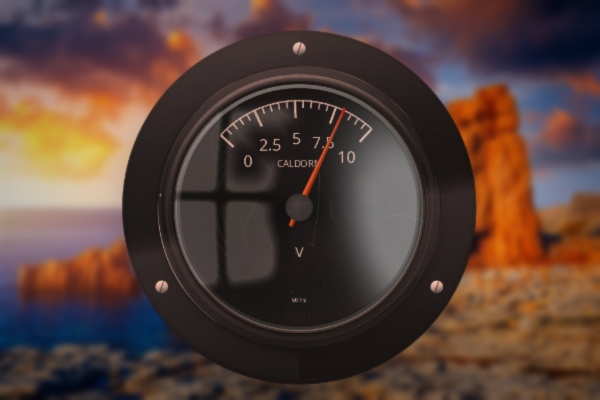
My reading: 8; V
